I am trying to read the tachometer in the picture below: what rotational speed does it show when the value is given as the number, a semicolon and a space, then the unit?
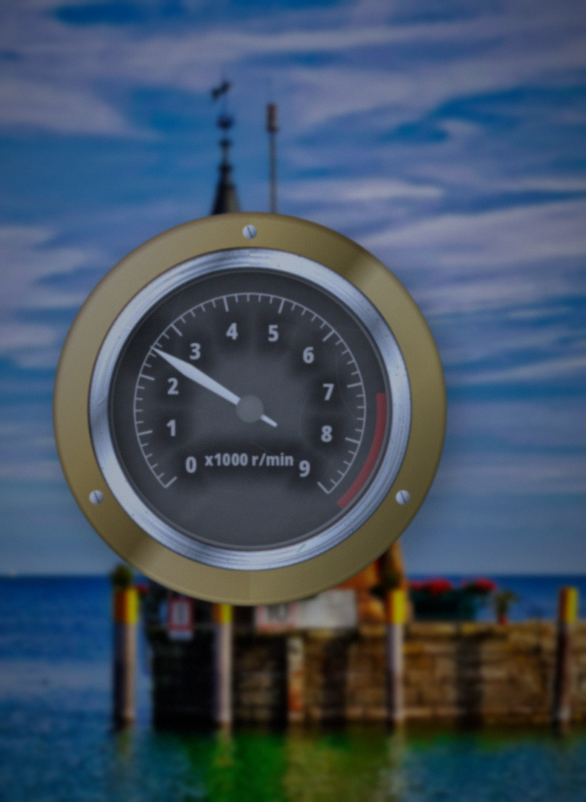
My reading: 2500; rpm
